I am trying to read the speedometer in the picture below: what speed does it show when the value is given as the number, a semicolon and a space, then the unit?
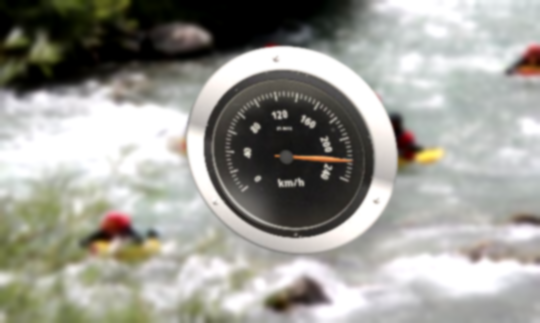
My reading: 220; km/h
